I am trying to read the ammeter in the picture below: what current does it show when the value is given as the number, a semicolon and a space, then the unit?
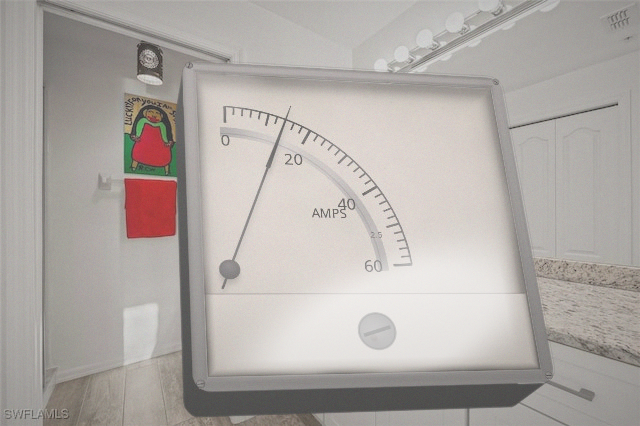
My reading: 14; A
